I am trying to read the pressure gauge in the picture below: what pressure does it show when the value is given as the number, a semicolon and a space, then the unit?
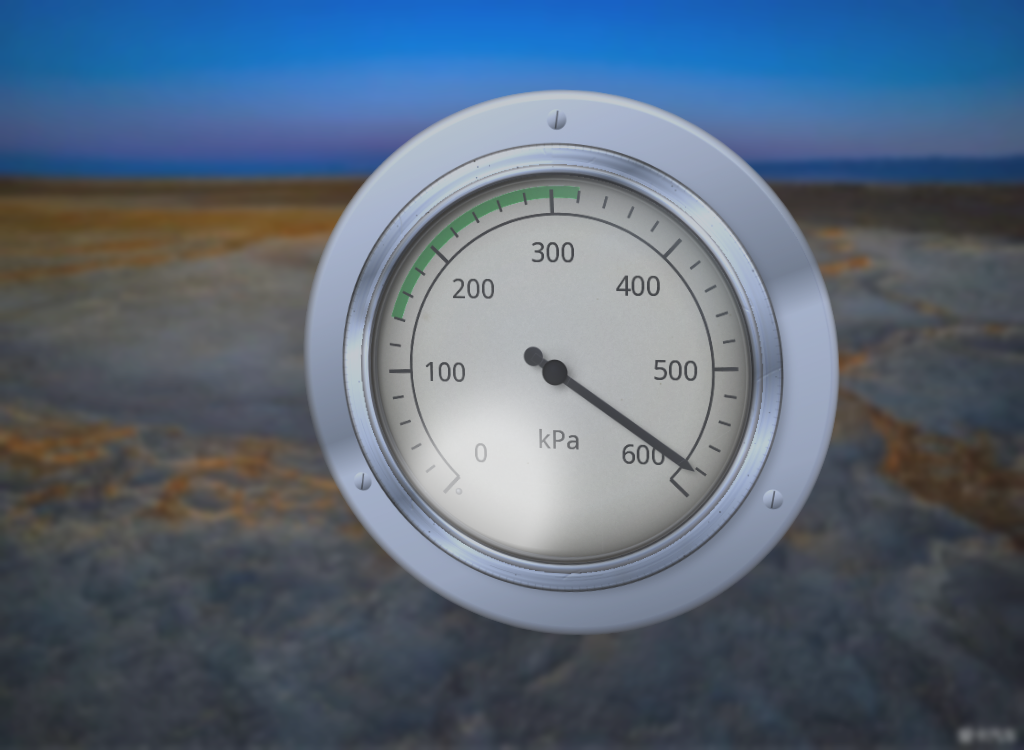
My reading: 580; kPa
